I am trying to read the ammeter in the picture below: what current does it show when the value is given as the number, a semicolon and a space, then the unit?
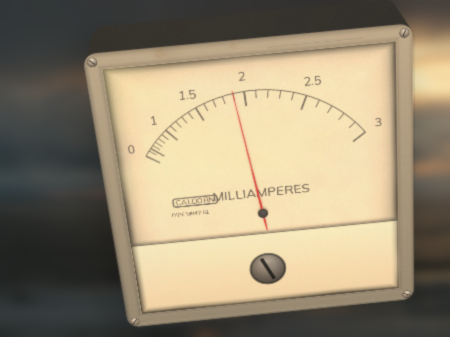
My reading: 1.9; mA
